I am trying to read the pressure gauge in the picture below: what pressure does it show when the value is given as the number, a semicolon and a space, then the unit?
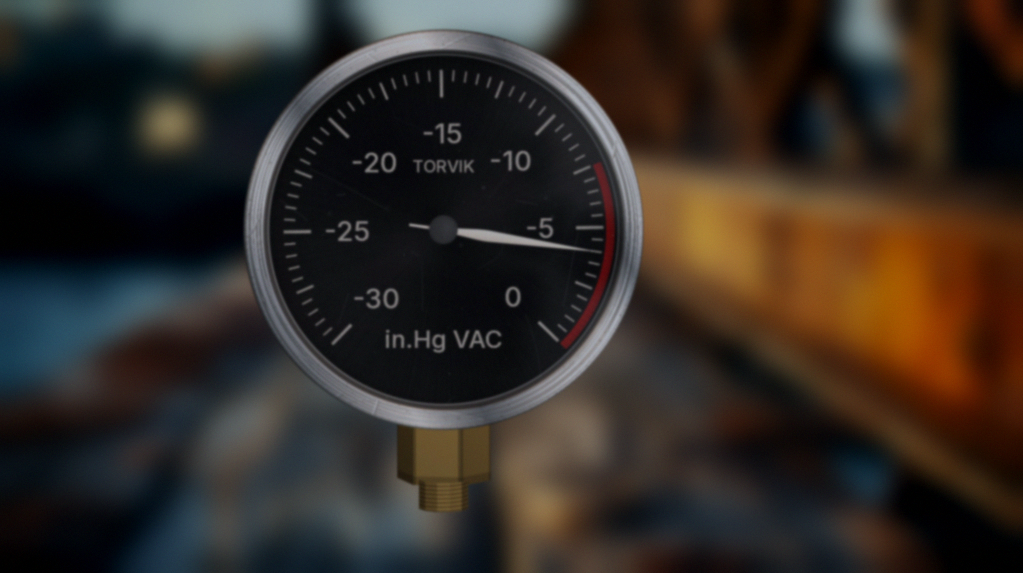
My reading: -4; inHg
